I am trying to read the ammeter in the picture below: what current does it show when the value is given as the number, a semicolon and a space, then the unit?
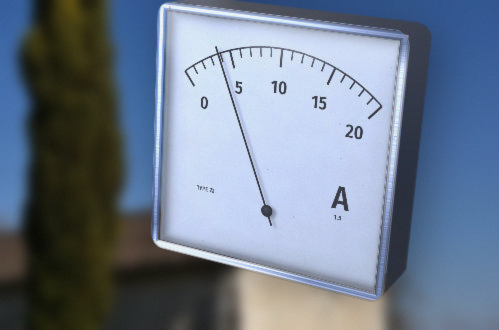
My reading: 4; A
